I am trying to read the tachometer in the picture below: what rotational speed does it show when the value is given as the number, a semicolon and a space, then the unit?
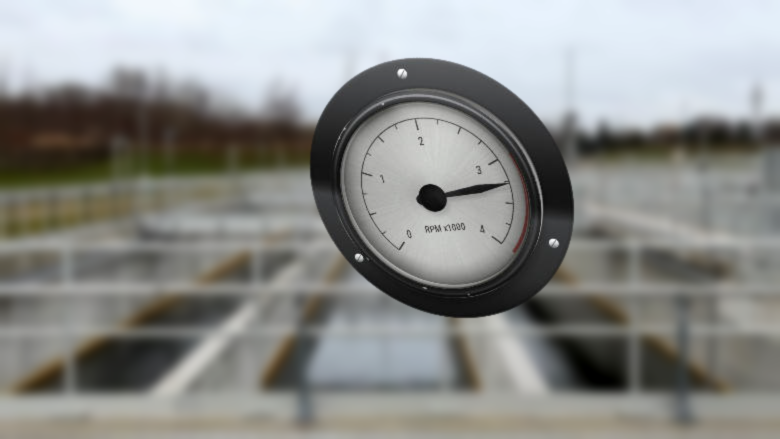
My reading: 3250; rpm
